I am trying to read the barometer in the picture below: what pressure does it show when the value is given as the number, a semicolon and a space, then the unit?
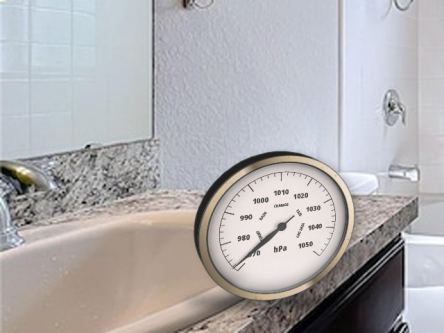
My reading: 972; hPa
